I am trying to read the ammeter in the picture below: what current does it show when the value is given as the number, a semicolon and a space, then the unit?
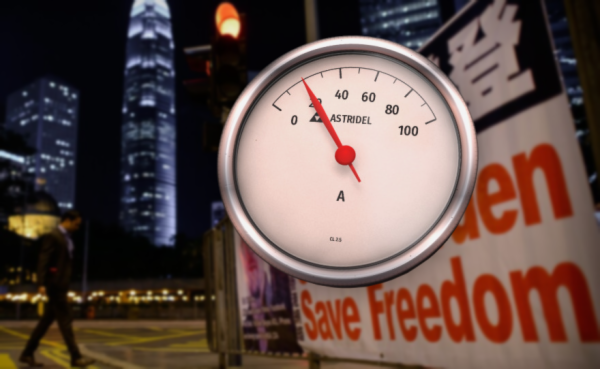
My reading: 20; A
